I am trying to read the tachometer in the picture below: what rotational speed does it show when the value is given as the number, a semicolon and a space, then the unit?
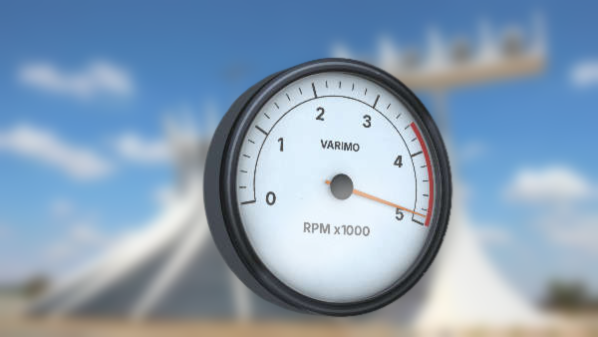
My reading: 4900; rpm
